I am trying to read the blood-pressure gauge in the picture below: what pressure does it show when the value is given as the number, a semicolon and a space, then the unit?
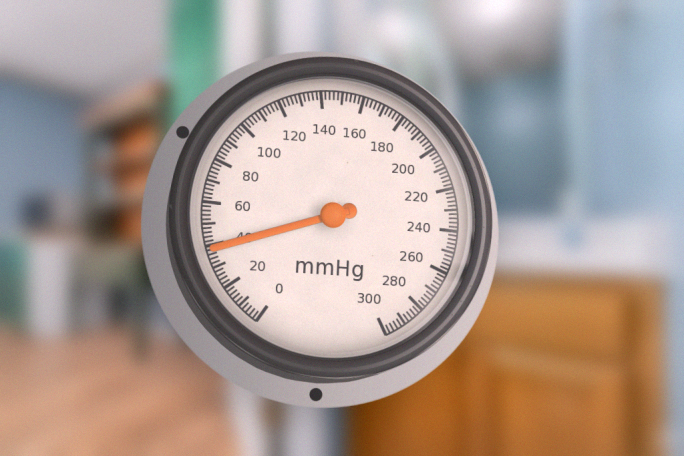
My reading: 38; mmHg
